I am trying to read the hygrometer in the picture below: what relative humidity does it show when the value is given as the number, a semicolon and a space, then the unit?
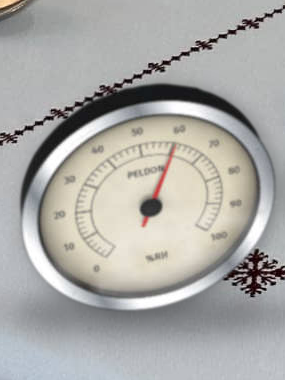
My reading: 60; %
